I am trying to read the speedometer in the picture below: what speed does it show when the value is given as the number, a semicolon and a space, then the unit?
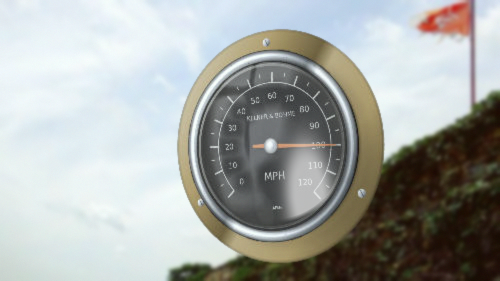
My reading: 100; mph
